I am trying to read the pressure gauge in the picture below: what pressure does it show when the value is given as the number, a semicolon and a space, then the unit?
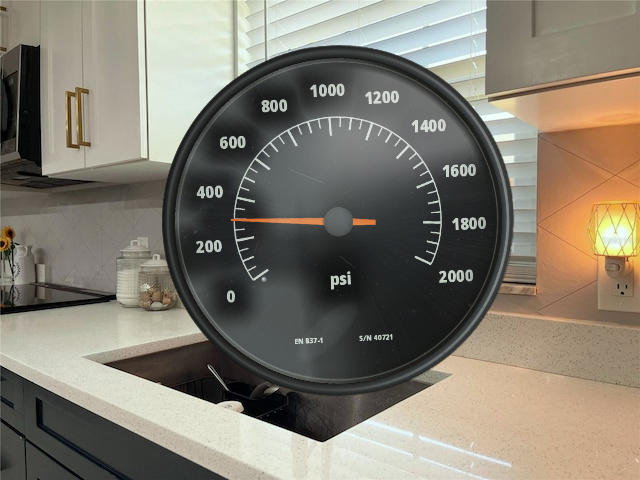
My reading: 300; psi
